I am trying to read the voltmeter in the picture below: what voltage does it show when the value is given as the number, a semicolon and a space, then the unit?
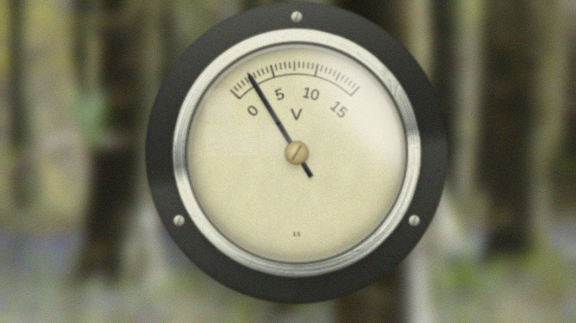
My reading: 2.5; V
